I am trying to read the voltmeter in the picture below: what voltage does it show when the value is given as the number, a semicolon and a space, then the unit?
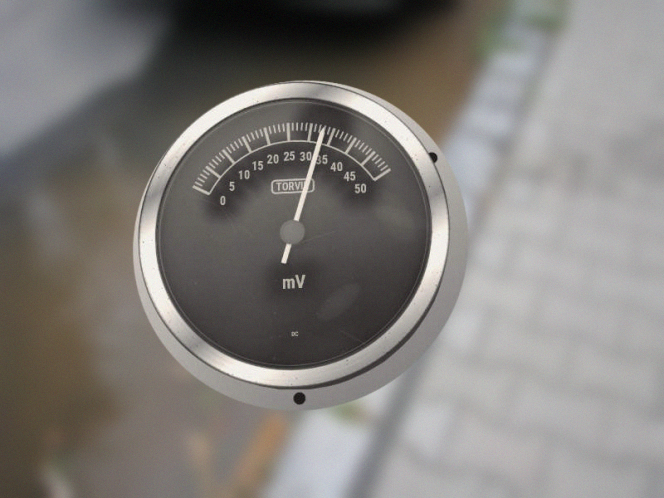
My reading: 33; mV
